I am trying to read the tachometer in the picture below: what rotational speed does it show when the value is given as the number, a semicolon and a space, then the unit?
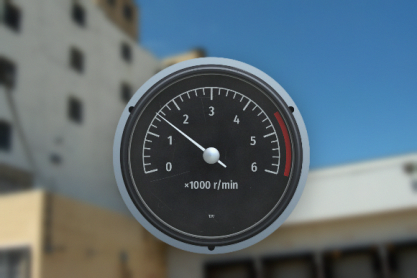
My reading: 1500; rpm
